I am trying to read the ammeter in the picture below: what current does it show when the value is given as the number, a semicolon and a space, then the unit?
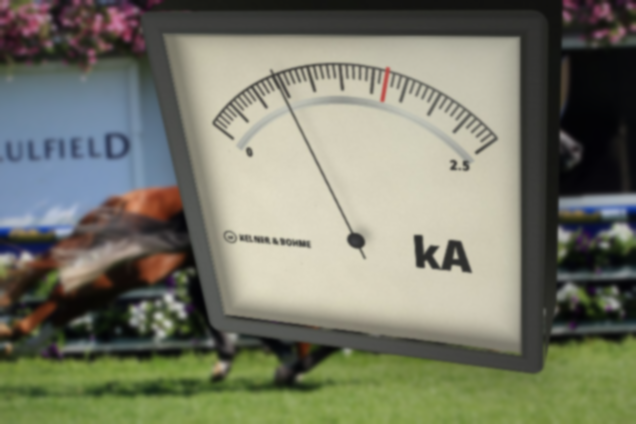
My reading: 0.75; kA
